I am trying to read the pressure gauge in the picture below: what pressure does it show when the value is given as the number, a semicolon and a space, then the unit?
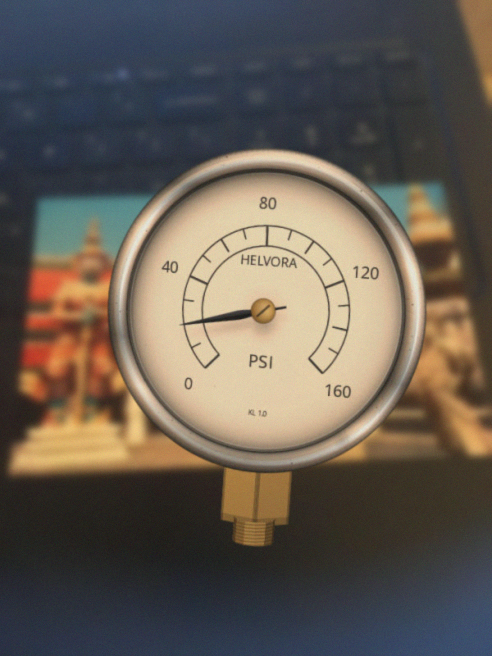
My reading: 20; psi
